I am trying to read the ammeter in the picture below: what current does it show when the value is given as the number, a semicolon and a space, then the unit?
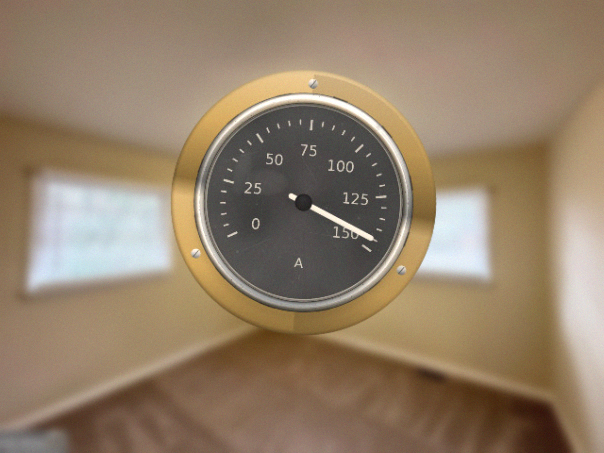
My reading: 145; A
